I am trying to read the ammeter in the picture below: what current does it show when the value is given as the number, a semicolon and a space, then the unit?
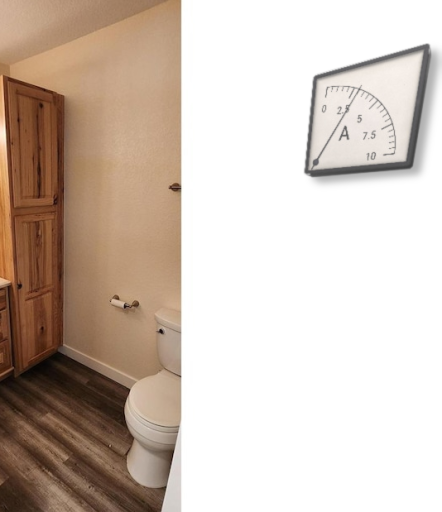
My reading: 3; A
